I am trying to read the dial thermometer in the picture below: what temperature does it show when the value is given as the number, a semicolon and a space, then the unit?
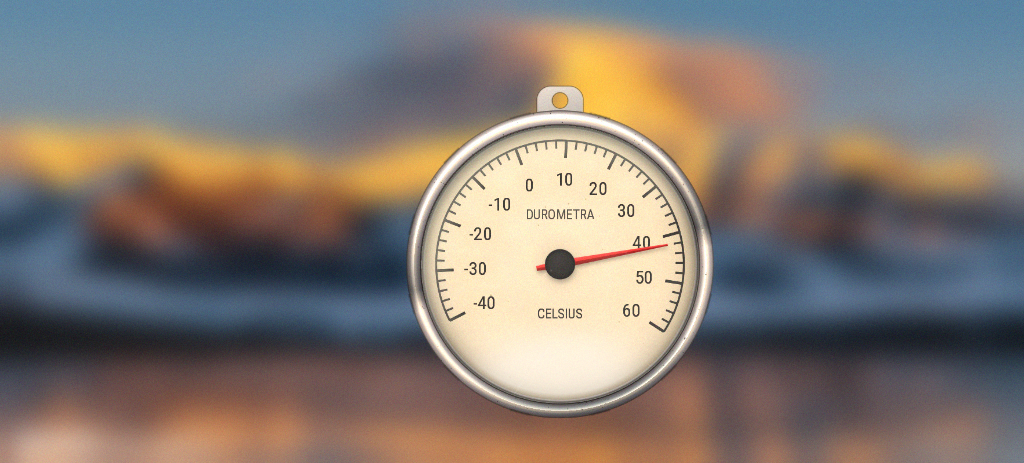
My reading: 42; °C
